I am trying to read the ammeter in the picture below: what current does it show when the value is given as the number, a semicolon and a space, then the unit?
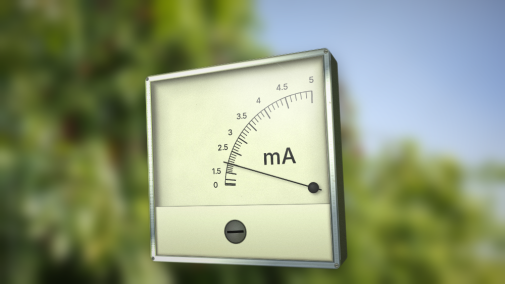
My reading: 2; mA
